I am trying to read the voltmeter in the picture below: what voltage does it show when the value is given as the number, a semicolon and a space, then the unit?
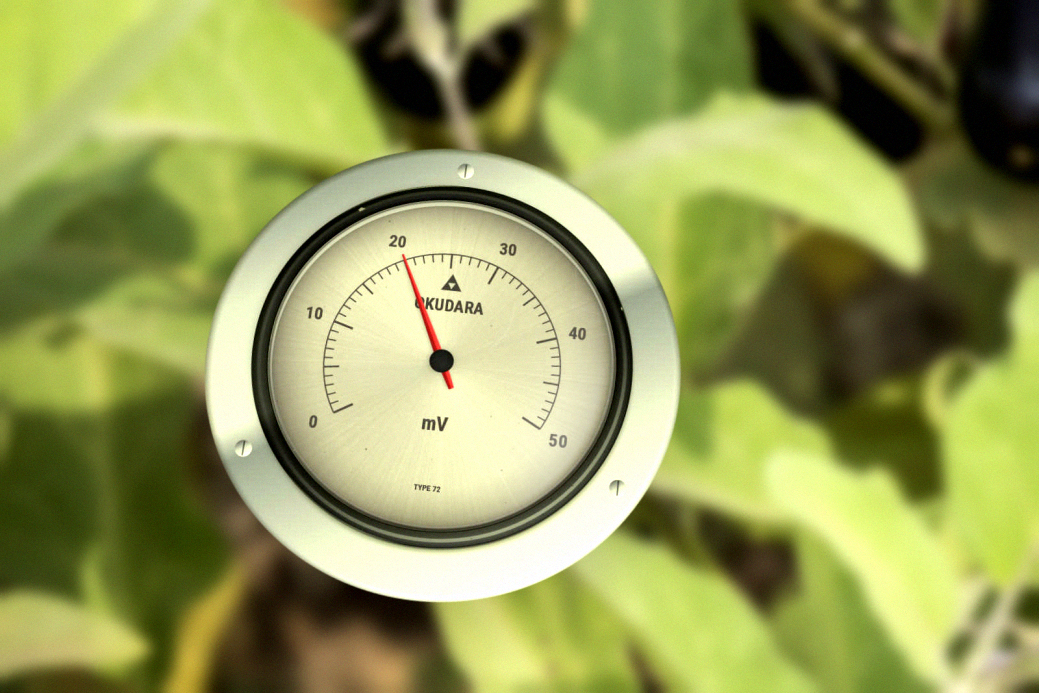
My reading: 20; mV
